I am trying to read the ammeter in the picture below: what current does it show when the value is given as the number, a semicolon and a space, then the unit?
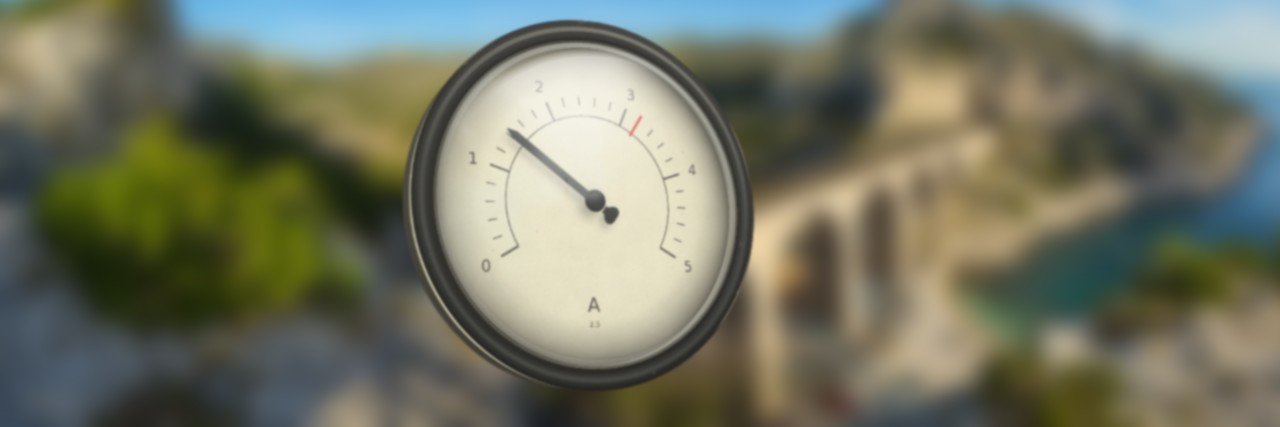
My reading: 1.4; A
